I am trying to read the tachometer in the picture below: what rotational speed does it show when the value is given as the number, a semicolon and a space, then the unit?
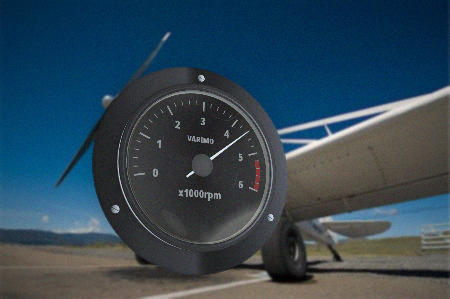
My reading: 4400; rpm
